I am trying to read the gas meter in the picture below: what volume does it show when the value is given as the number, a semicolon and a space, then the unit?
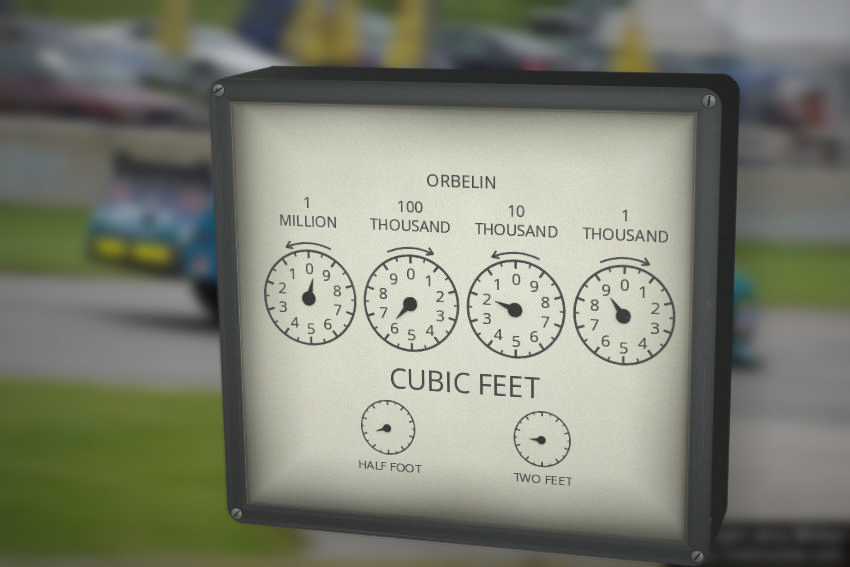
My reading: 961900; ft³
